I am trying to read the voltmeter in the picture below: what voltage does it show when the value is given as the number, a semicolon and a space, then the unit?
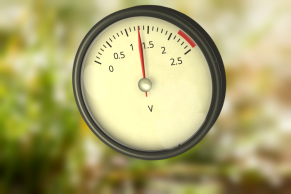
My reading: 1.3; V
